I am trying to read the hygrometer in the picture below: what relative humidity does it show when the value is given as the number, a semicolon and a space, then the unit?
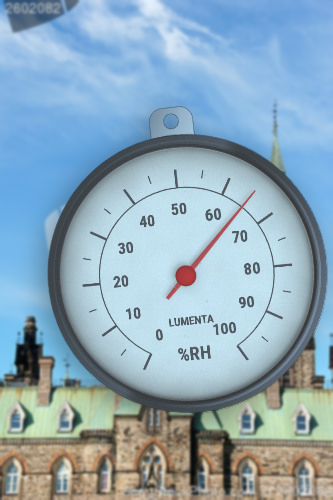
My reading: 65; %
